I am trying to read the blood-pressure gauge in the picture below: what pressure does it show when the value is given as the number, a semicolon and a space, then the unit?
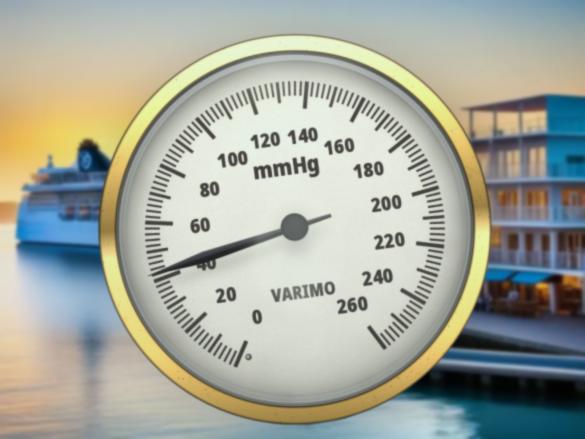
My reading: 42; mmHg
